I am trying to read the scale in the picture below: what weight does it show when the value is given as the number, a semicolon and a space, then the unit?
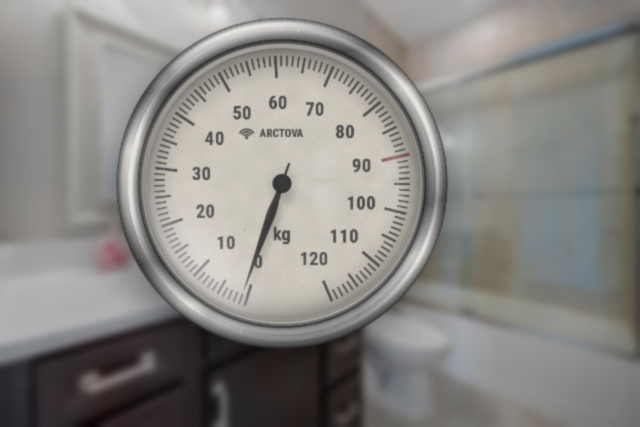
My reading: 1; kg
